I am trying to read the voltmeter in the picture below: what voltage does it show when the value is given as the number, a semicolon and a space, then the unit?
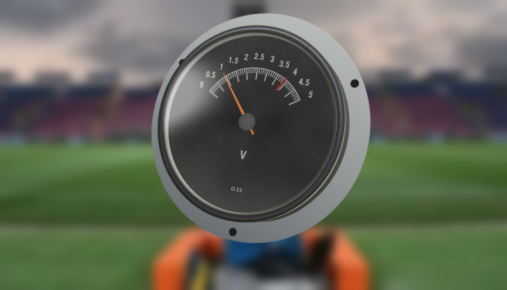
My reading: 1; V
